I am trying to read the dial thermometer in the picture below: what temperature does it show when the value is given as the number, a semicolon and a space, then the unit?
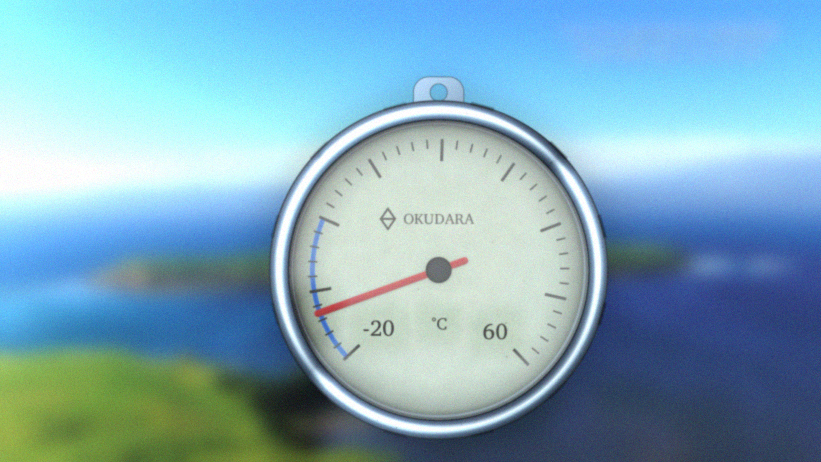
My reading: -13; °C
